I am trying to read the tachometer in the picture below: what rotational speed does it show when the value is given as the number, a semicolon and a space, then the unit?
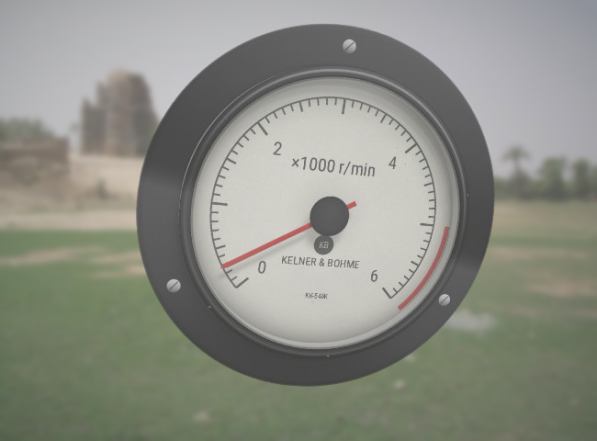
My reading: 300; rpm
